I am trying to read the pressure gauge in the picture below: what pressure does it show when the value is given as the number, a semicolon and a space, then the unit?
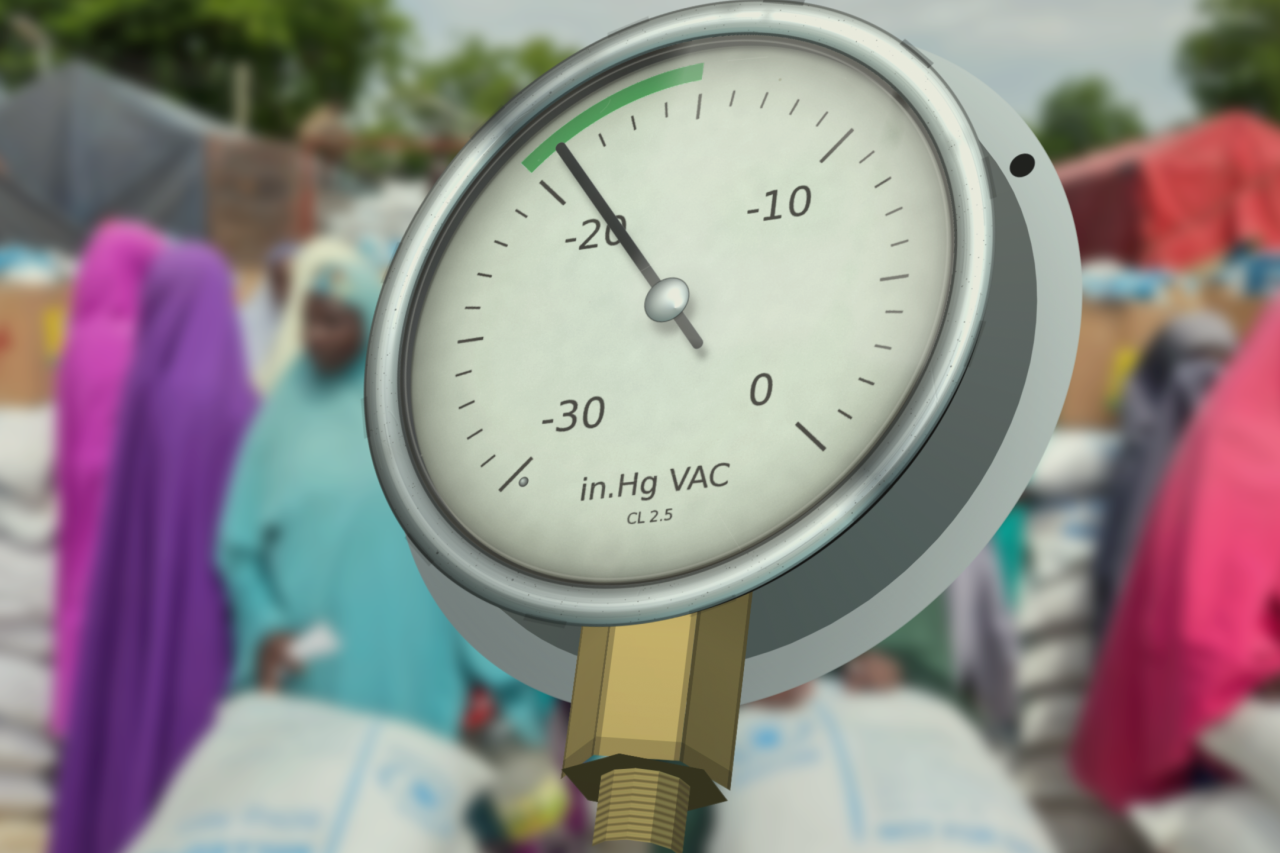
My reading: -19; inHg
